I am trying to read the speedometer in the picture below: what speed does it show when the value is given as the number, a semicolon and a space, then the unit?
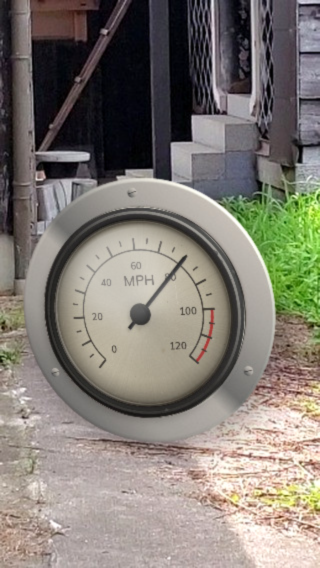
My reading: 80; mph
